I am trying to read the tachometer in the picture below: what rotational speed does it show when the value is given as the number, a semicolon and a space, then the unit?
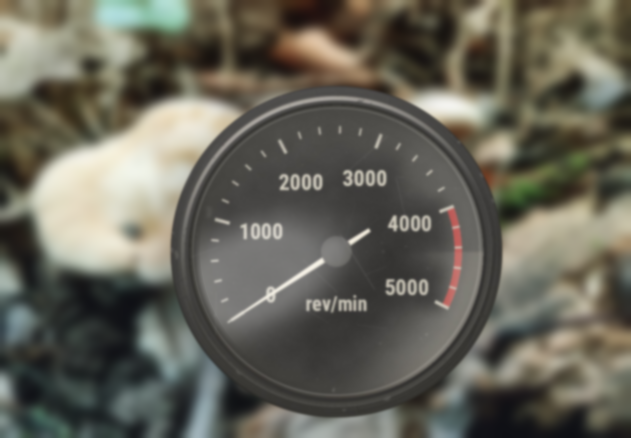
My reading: 0; rpm
